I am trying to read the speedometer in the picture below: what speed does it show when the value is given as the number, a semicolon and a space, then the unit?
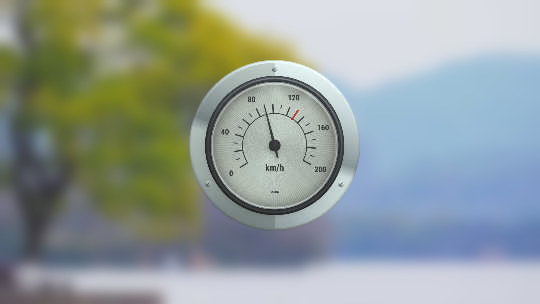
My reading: 90; km/h
